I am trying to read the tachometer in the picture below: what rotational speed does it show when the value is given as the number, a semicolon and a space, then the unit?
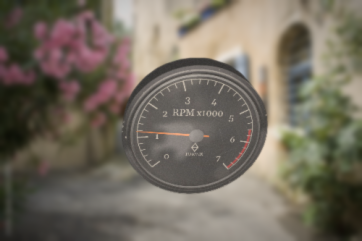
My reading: 1200; rpm
